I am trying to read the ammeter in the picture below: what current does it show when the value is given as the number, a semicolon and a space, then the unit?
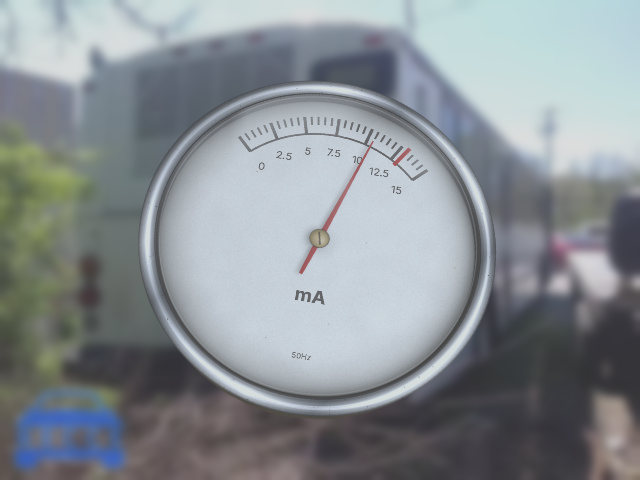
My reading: 10.5; mA
